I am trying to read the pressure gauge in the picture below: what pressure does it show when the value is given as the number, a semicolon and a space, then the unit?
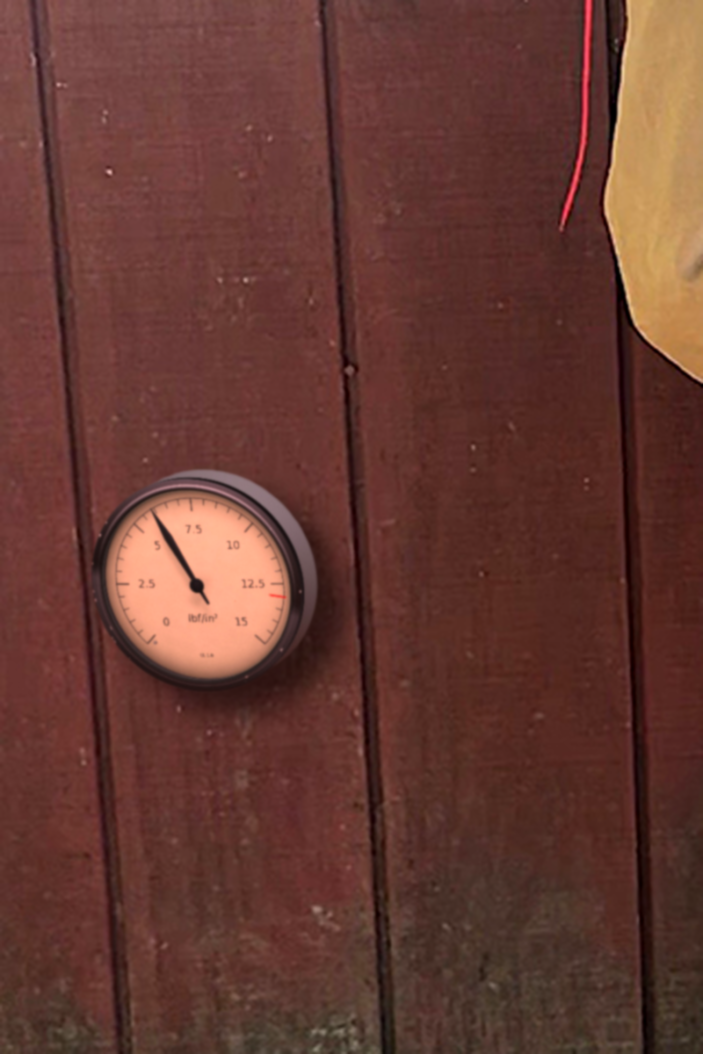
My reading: 6; psi
